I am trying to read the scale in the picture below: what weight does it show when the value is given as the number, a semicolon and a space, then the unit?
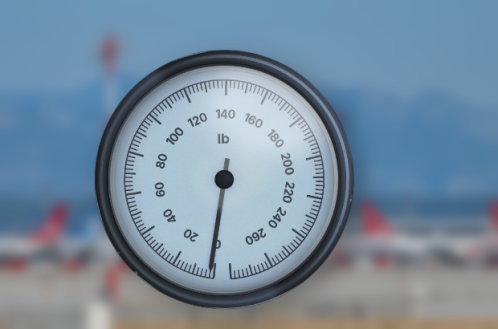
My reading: 2; lb
